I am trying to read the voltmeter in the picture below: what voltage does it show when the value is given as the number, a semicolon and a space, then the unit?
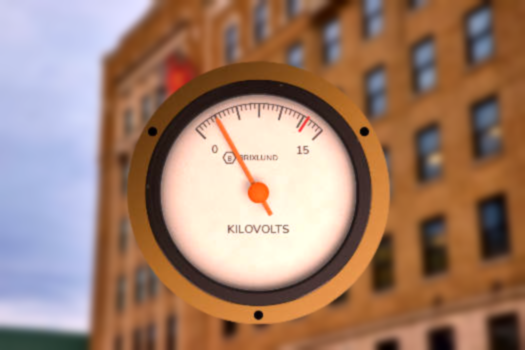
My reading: 2.5; kV
